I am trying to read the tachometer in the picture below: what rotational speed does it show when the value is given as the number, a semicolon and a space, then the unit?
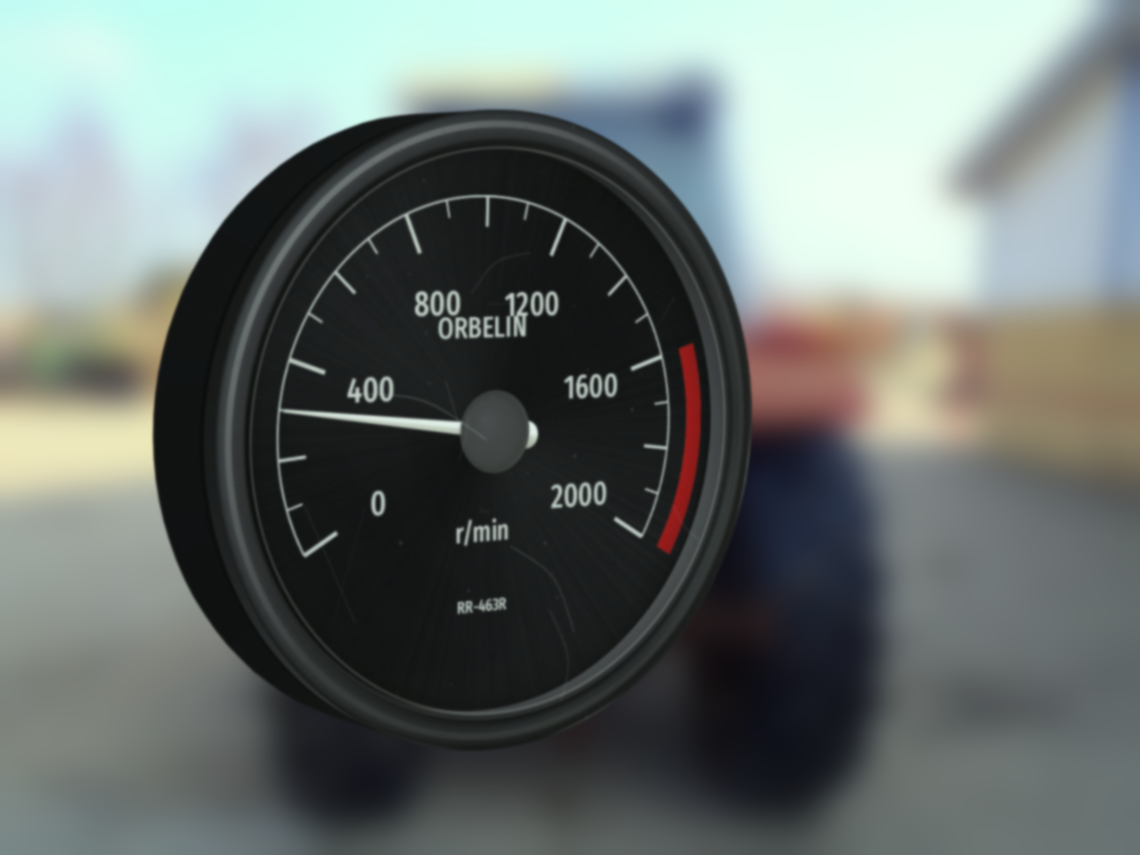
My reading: 300; rpm
